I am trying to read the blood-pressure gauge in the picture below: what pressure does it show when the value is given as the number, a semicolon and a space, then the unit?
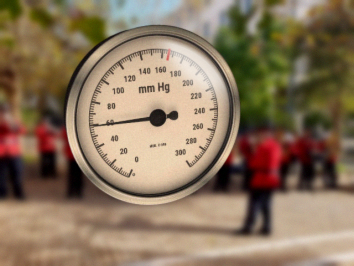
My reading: 60; mmHg
